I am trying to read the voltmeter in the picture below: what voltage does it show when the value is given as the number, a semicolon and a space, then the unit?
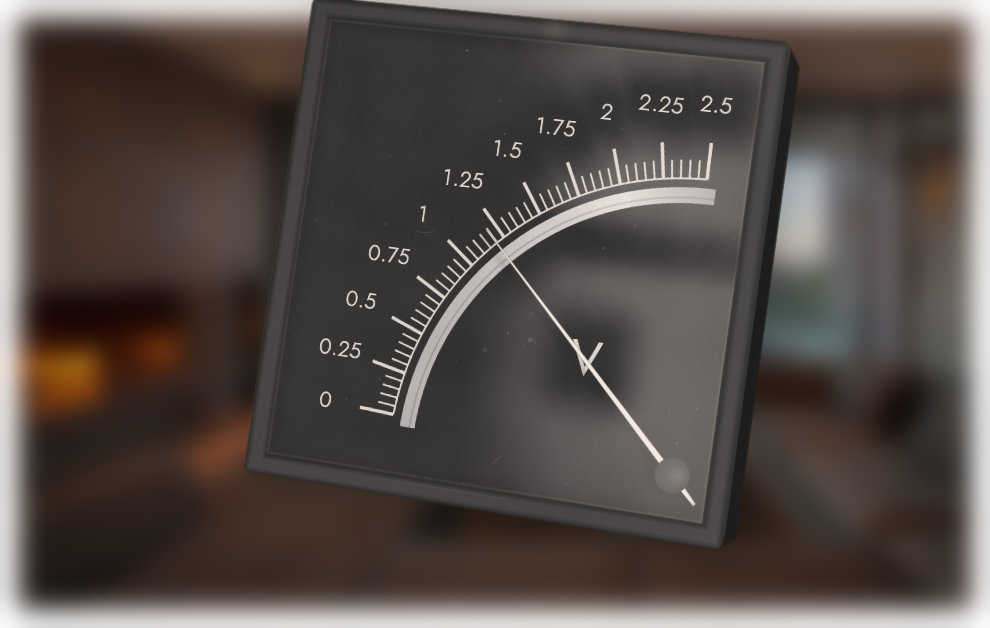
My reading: 1.2; V
